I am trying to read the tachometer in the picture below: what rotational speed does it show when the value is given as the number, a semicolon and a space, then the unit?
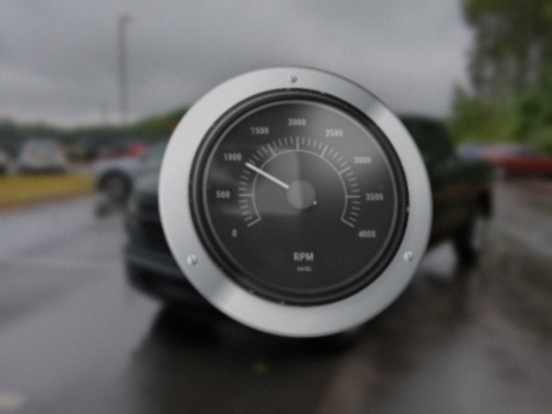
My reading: 1000; rpm
